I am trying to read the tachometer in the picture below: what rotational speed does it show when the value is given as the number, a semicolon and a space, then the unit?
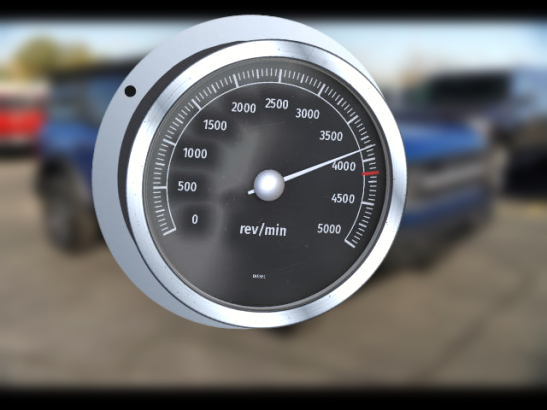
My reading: 3850; rpm
